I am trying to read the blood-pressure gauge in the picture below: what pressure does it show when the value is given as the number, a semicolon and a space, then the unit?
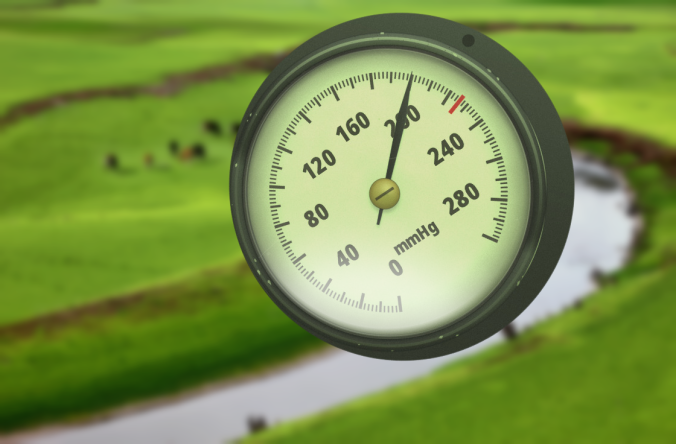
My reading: 200; mmHg
